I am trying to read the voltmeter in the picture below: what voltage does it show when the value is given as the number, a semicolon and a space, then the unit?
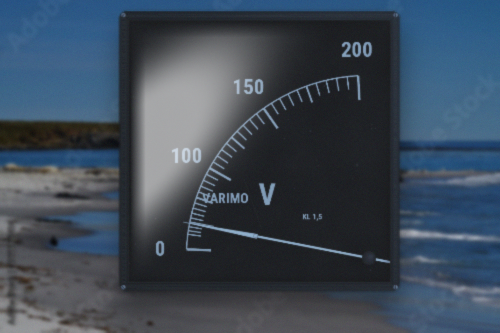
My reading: 50; V
